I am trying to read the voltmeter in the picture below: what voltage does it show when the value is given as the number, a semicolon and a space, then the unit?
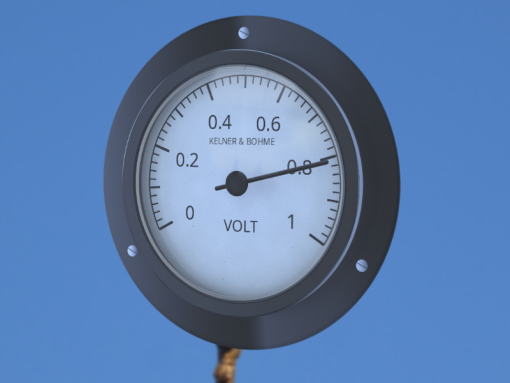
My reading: 0.81; V
